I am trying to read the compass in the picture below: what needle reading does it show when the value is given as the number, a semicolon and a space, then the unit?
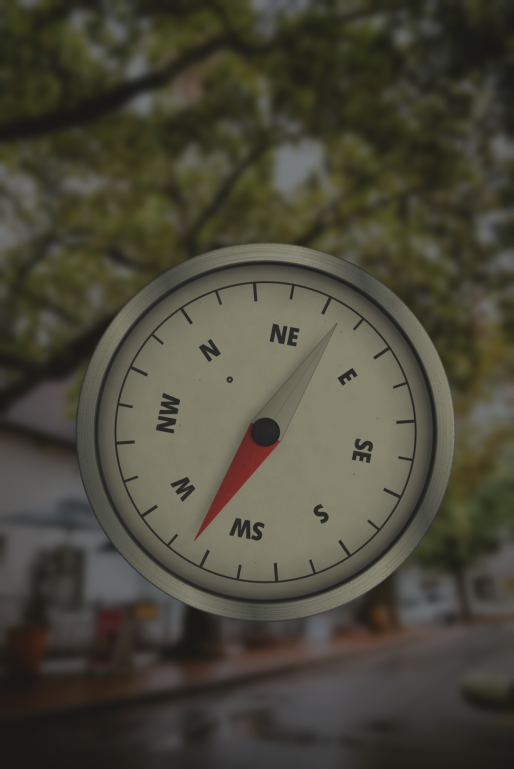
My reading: 247.5; °
